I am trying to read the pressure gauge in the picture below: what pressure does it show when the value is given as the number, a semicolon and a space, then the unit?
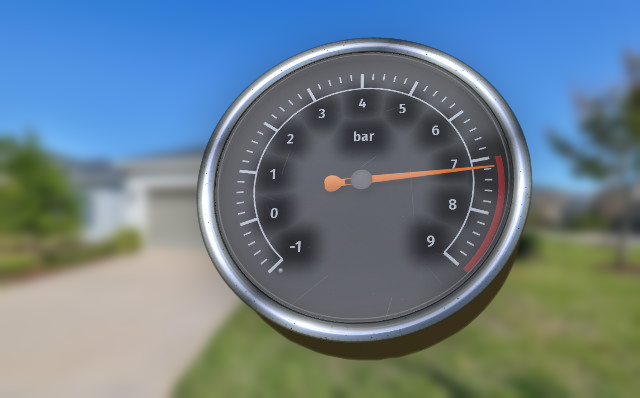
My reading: 7.2; bar
